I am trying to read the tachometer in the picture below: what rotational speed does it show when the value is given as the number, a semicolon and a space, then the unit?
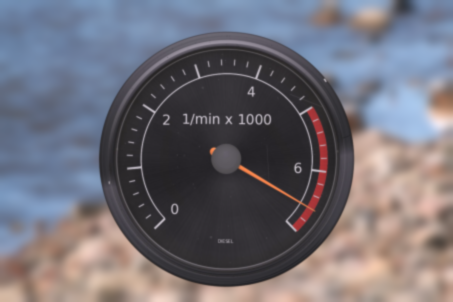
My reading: 6600; rpm
